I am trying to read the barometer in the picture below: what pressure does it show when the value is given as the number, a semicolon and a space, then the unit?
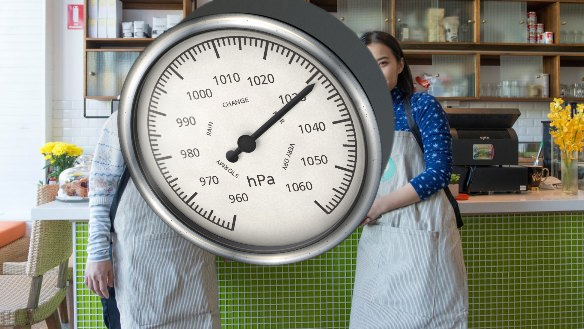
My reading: 1031; hPa
